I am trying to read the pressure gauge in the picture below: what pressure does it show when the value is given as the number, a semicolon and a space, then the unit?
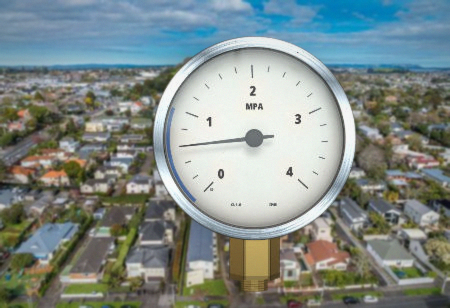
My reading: 0.6; MPa
